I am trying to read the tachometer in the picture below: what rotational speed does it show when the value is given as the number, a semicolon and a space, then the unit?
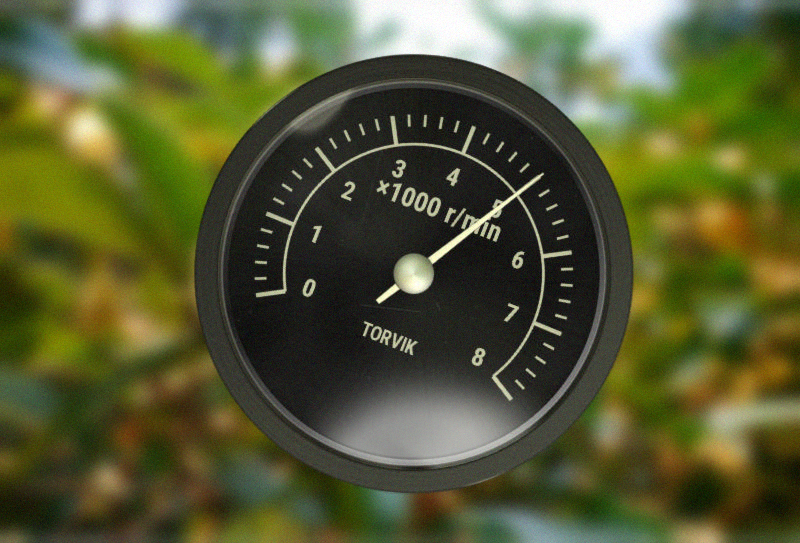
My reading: 5000; rpm
